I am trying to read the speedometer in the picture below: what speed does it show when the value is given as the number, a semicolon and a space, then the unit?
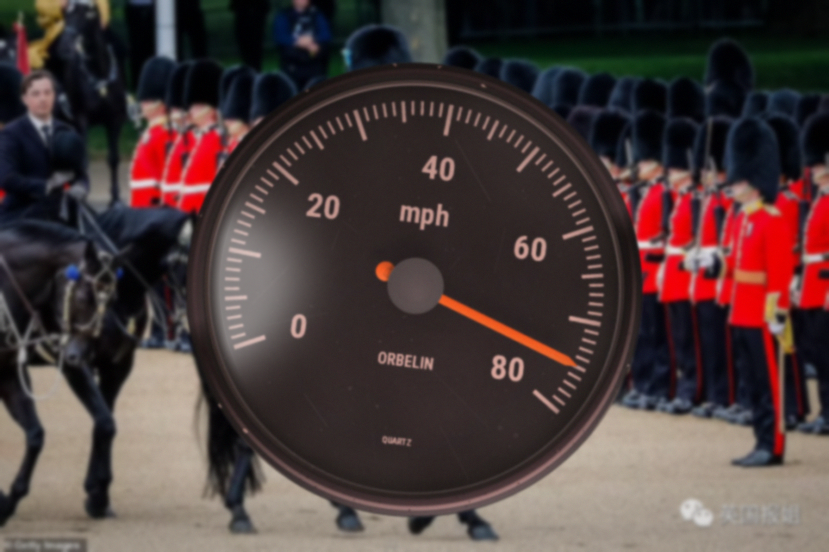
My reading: 75; mph
